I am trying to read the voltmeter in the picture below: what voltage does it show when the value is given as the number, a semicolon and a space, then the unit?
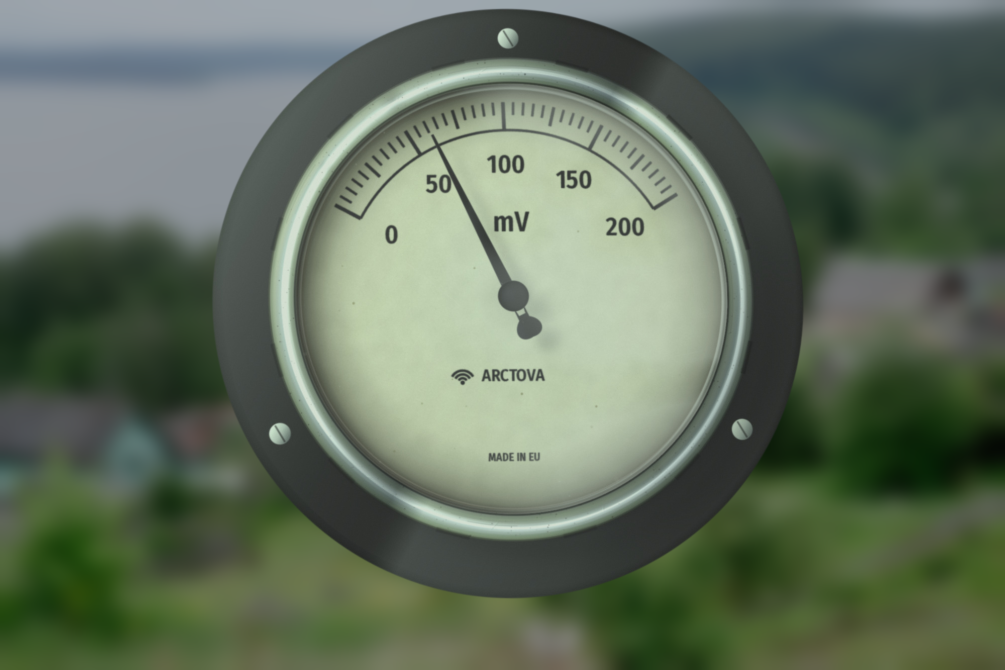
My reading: 60; mV
